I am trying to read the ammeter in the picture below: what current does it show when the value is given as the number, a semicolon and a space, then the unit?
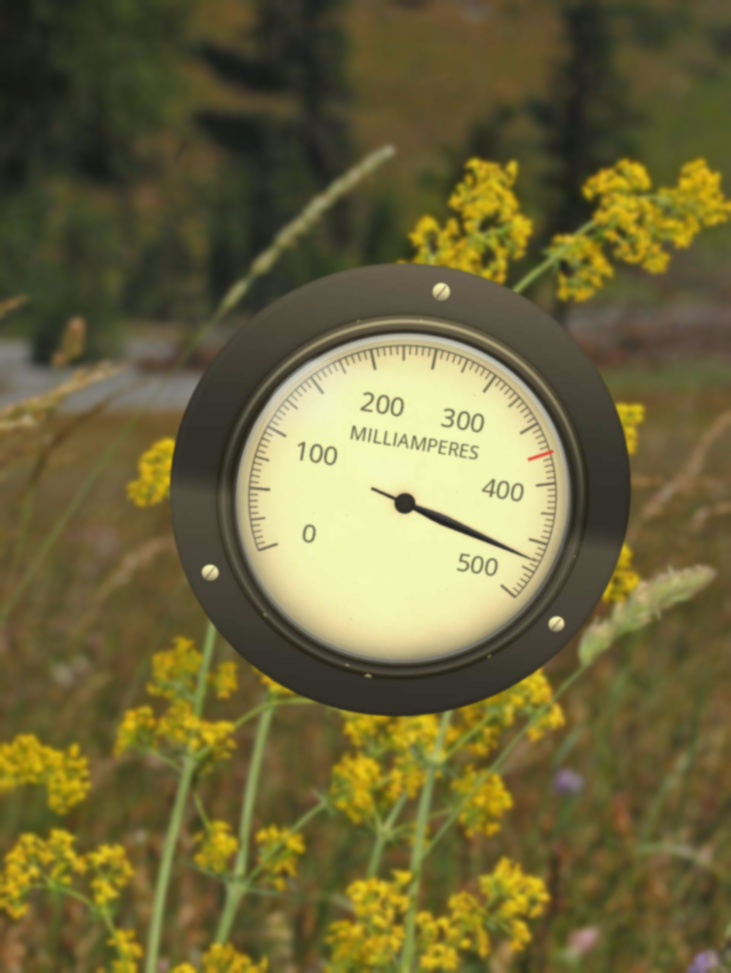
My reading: 465; mA
